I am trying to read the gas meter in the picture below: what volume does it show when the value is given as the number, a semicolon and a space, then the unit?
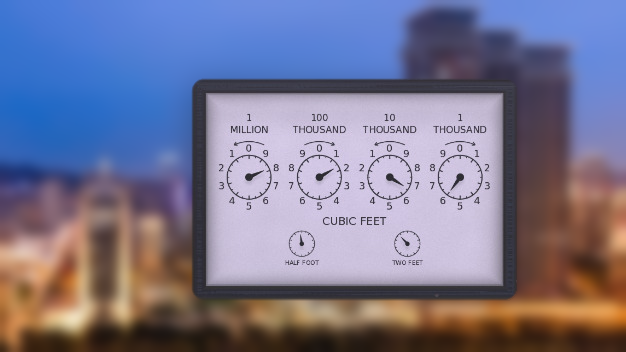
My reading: 816600; ft³
